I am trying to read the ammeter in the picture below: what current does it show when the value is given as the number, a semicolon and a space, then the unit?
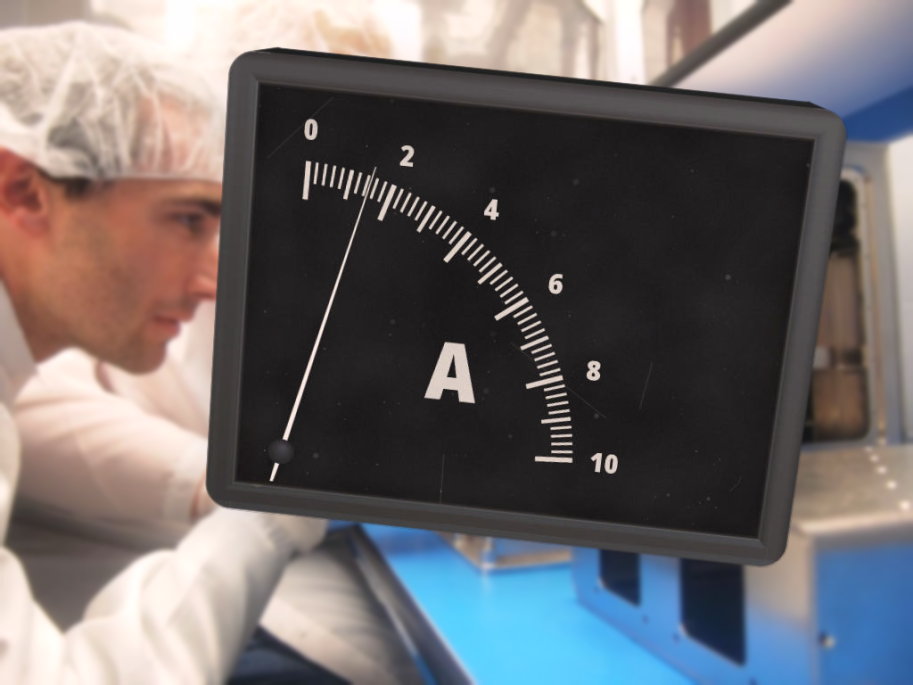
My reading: 1.5; A
